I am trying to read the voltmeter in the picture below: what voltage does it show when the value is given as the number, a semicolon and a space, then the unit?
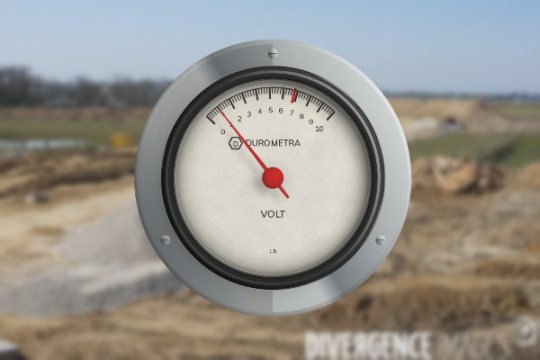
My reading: 1; V
